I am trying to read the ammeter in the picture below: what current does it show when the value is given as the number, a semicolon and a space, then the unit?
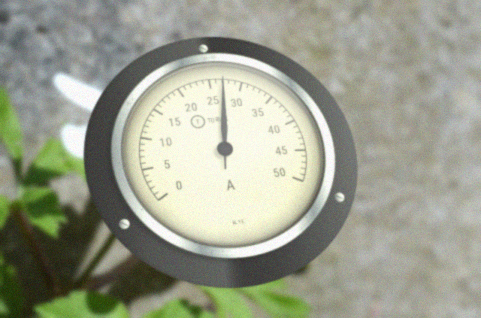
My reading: 27; A
